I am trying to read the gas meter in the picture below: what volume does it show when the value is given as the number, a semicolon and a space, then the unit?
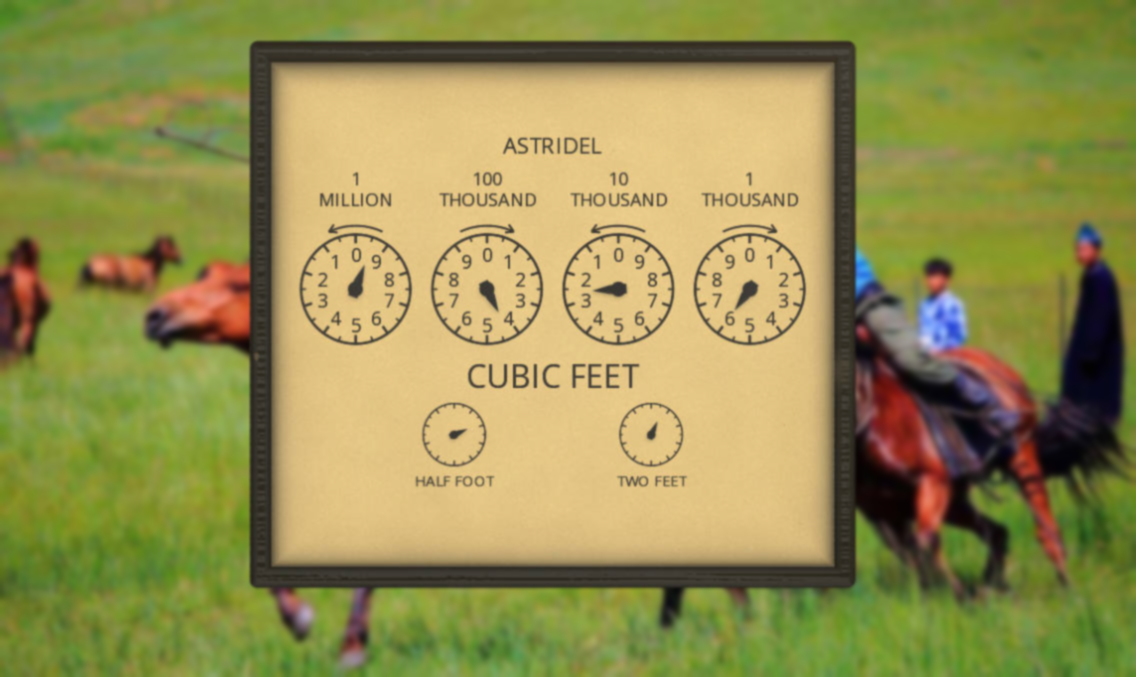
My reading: 942600; ft³
